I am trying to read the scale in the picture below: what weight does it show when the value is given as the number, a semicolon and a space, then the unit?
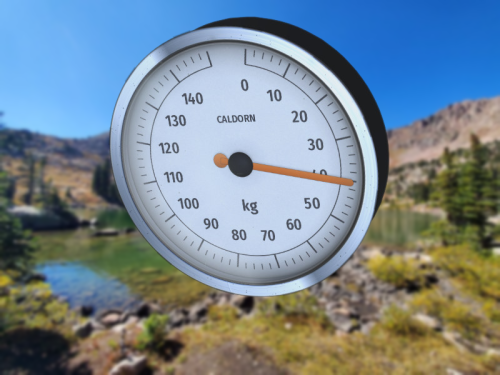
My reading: 40; kg
